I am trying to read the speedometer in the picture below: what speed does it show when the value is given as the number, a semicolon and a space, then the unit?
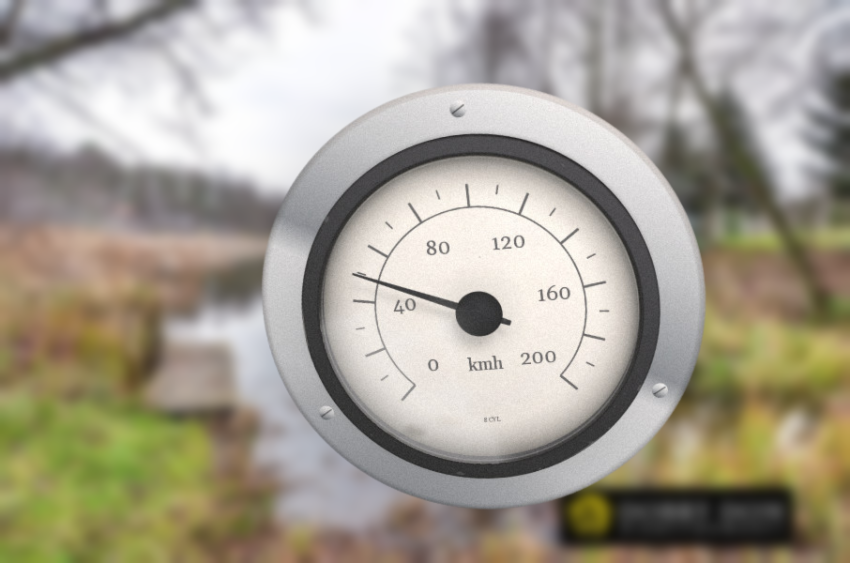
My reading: 50; km/h
